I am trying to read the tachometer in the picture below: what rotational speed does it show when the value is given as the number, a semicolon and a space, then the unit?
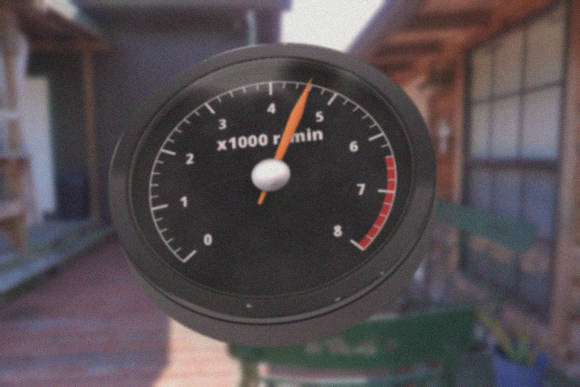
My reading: 4600; rpm
